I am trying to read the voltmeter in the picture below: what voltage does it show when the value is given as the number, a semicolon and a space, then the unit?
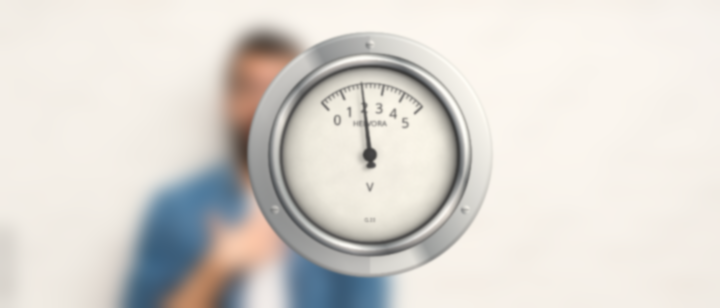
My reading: 2; V
